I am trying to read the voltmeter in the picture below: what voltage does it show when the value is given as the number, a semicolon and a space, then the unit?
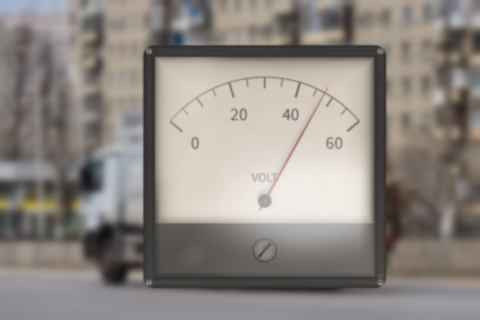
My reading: 47.5; V
